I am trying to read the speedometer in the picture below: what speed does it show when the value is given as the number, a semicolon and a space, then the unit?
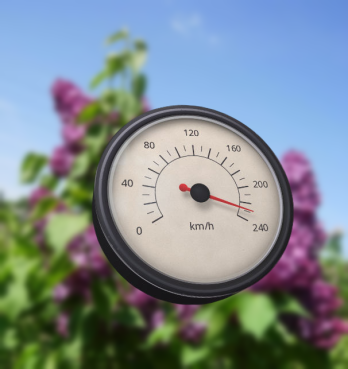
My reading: 230; km/h
